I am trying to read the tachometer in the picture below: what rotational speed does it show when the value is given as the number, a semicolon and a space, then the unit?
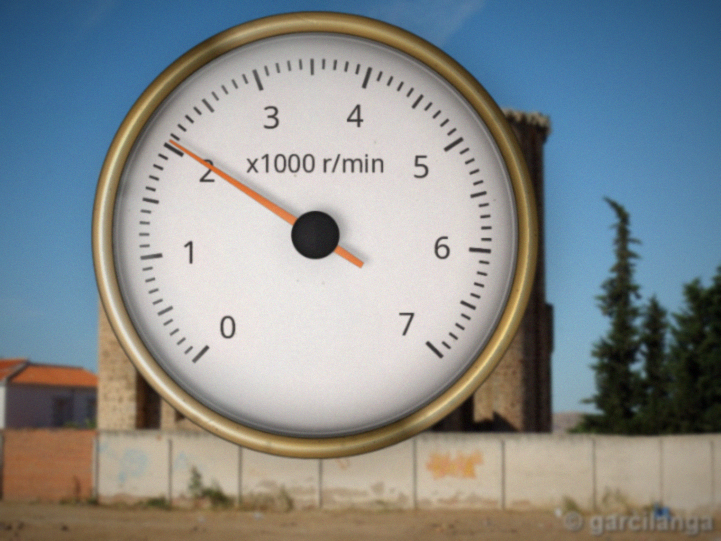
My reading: 2050; rpm
